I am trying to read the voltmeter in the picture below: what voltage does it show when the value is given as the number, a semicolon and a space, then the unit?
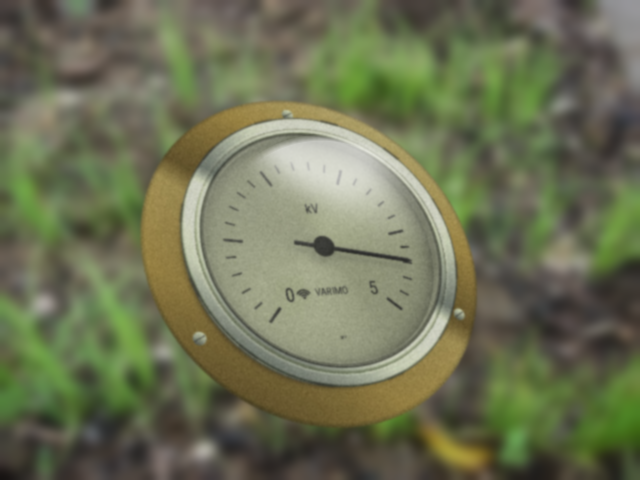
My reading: 4.4; kV
